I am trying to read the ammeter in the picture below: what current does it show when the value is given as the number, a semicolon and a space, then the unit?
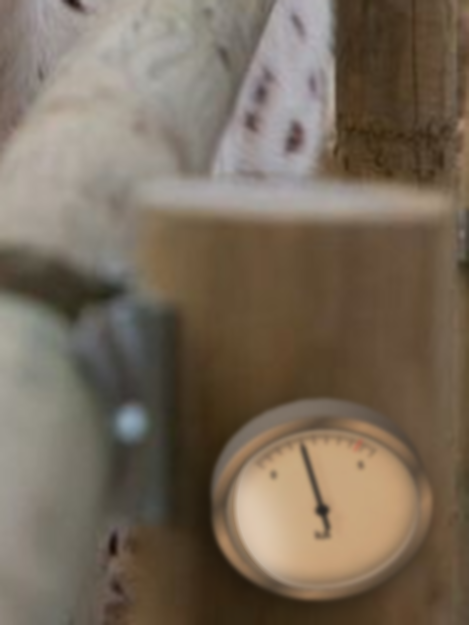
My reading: 2; kA
